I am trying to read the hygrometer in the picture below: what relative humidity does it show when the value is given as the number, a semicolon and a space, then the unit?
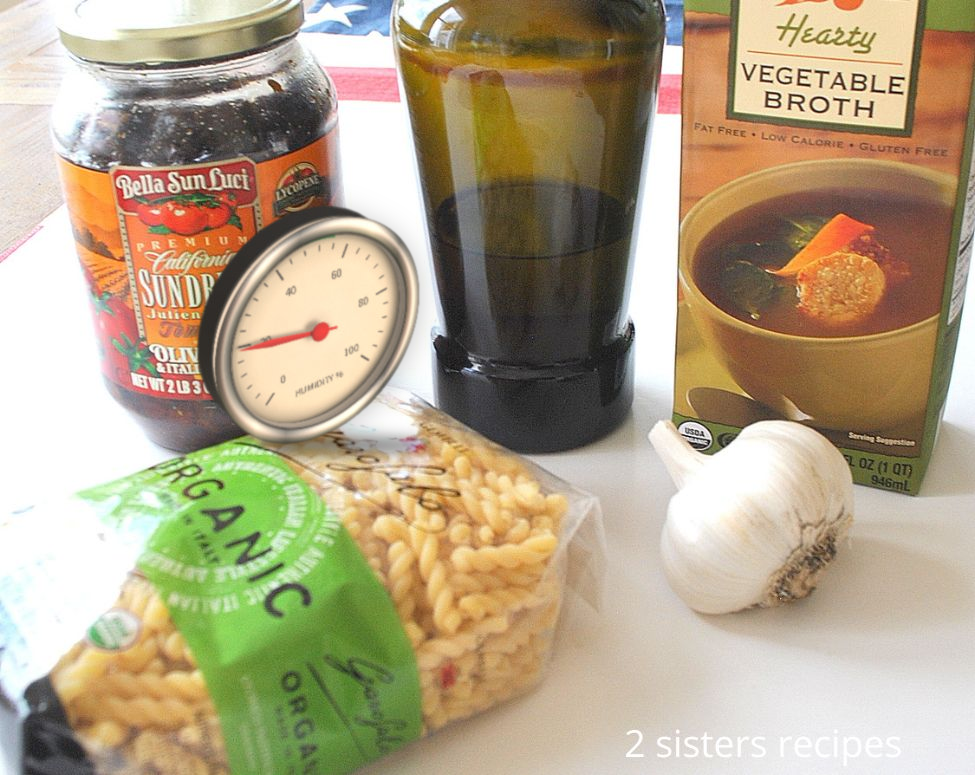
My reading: 20; %
